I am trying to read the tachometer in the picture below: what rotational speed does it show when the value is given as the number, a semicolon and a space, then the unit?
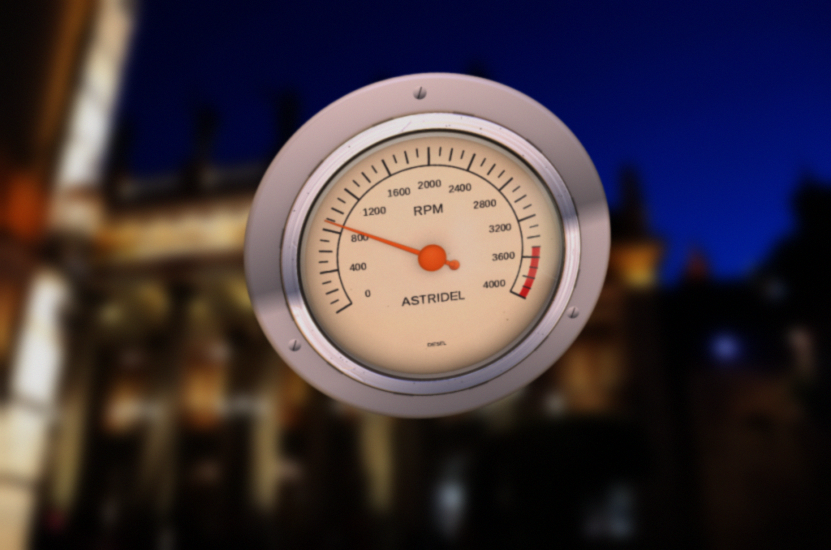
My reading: 900; rpm
